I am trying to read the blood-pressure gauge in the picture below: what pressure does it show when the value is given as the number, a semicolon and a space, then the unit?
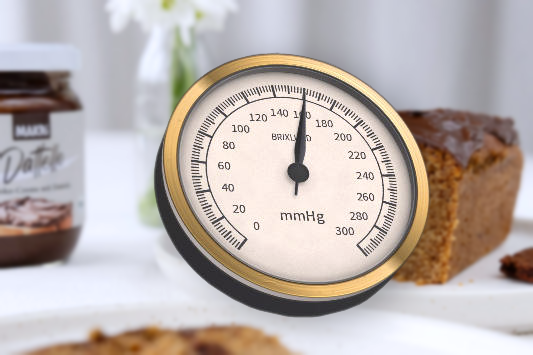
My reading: 160; mmHg
